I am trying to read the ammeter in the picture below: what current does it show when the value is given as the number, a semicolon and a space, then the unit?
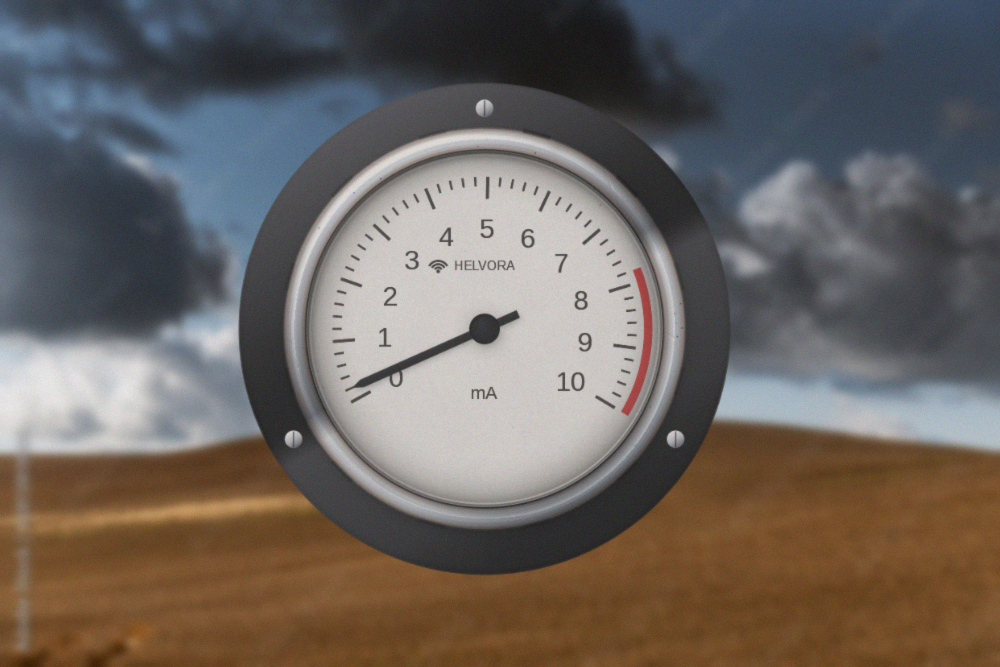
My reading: 0.2; mA
